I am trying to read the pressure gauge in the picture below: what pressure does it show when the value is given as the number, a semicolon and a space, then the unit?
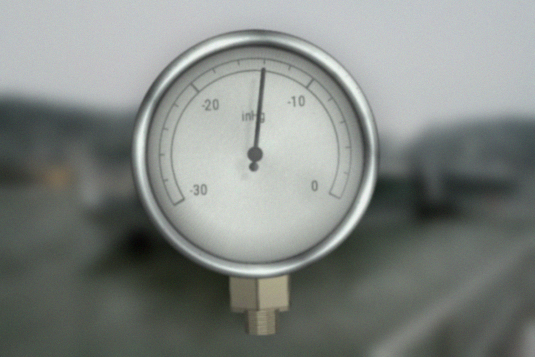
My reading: -14; inHg
